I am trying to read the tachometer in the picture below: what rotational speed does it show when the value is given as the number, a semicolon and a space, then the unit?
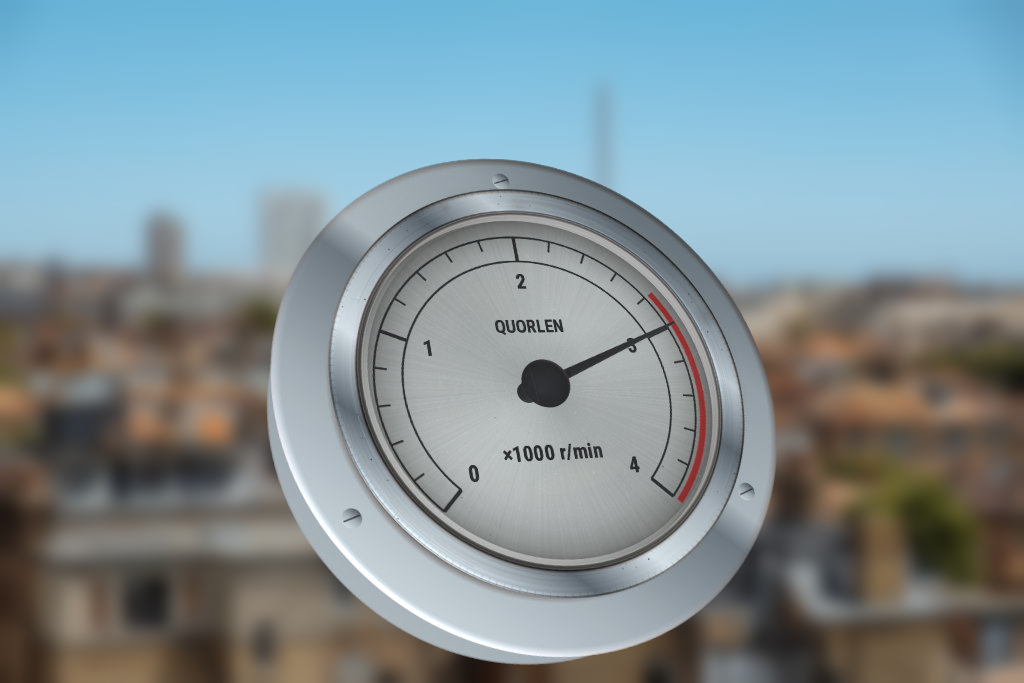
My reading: 3000; rpm
